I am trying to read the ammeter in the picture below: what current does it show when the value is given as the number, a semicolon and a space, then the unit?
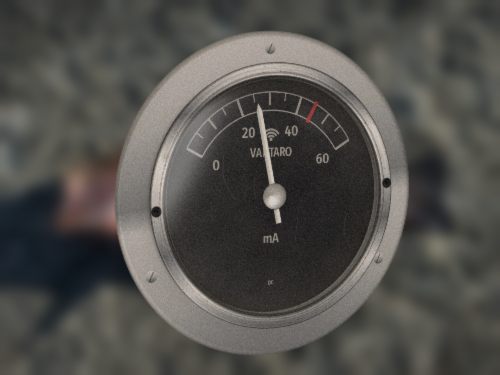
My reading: 25; mA
